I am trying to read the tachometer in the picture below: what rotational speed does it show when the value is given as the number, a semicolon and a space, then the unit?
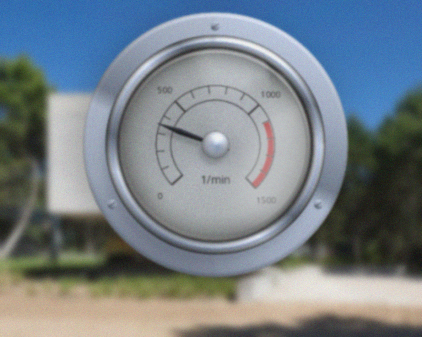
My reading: 350; rpm
